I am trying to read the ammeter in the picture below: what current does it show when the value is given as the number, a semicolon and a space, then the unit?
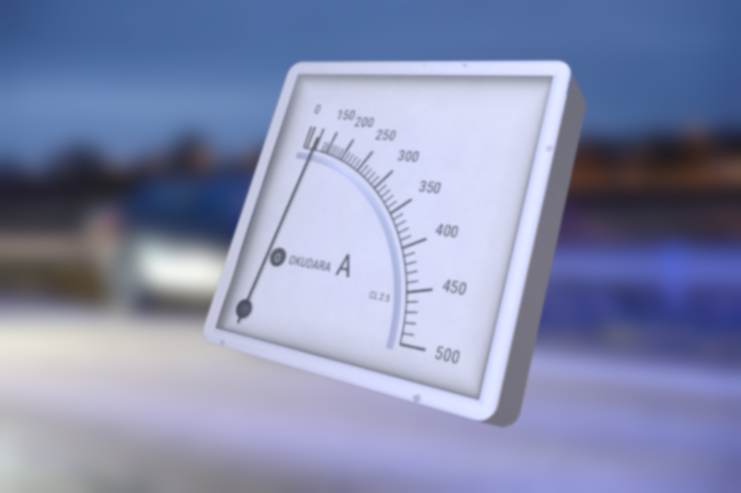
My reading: 100; A
